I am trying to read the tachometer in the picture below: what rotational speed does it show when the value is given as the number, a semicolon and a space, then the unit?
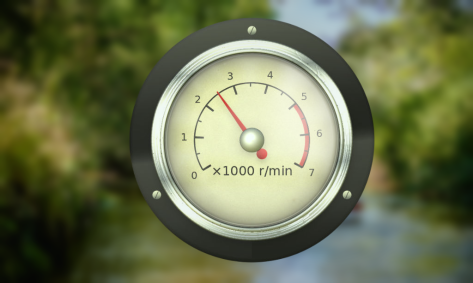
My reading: 2500; rpm
